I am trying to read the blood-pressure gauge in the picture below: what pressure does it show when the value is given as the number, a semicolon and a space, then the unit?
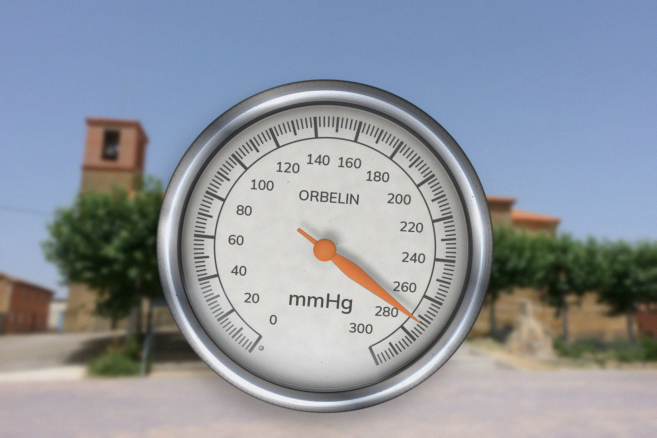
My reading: 272; mmHg
